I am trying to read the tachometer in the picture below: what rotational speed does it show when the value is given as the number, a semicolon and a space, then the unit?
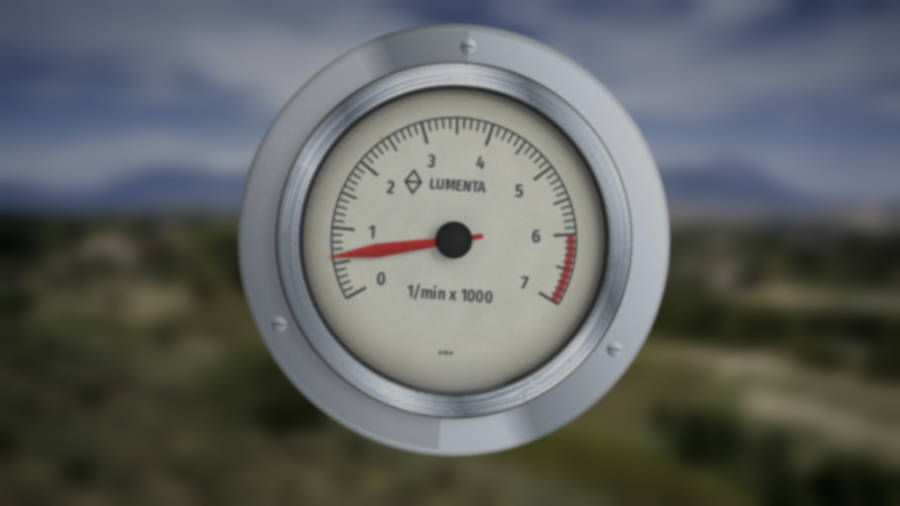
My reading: 600; rpm
